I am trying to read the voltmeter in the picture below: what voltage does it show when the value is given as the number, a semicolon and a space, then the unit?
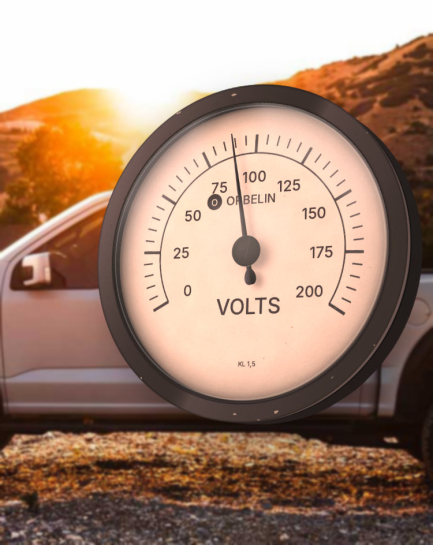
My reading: 90; V
